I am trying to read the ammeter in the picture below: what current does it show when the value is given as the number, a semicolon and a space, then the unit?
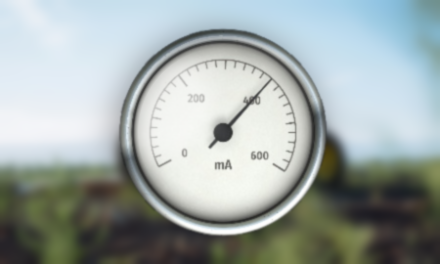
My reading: 400; mA
